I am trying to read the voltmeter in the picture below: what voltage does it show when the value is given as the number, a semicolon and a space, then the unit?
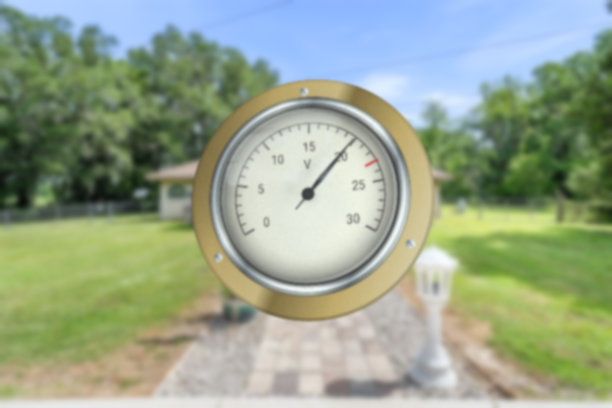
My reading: 20; V
